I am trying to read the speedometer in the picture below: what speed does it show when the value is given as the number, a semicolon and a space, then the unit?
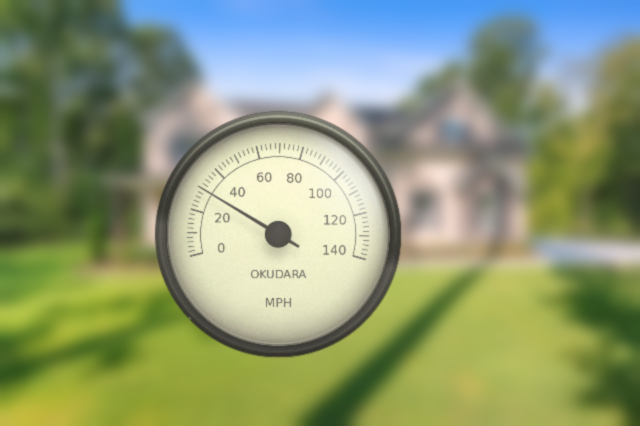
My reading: 30; mph
